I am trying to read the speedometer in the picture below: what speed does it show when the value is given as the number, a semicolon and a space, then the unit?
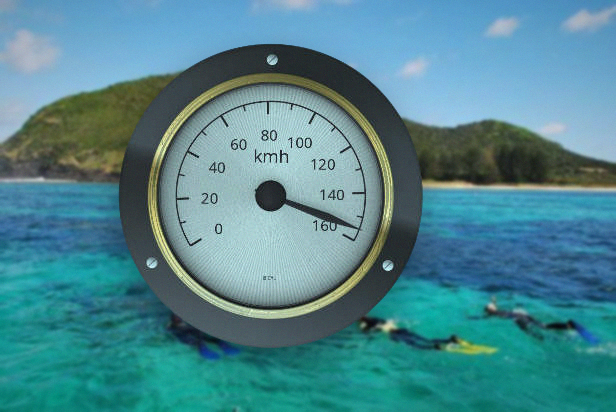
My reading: 155; km/h
